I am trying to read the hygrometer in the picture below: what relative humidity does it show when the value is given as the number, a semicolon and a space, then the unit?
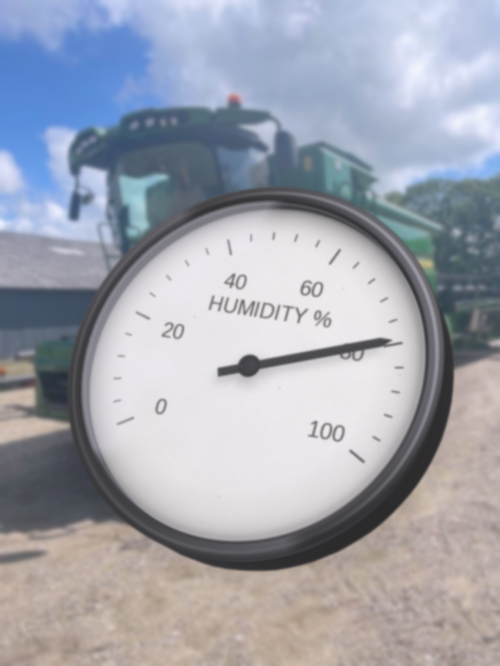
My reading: 80; %
